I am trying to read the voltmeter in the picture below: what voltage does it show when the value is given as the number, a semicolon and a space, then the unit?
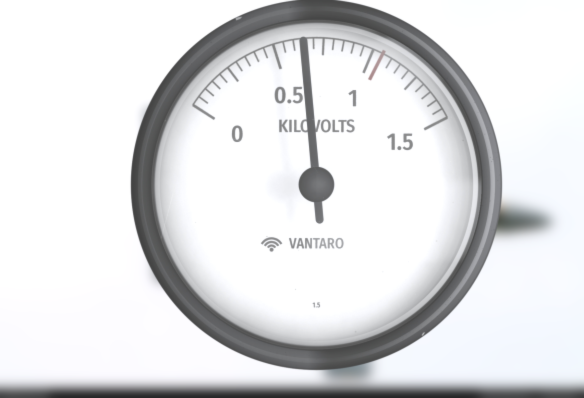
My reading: 0.65; kV
